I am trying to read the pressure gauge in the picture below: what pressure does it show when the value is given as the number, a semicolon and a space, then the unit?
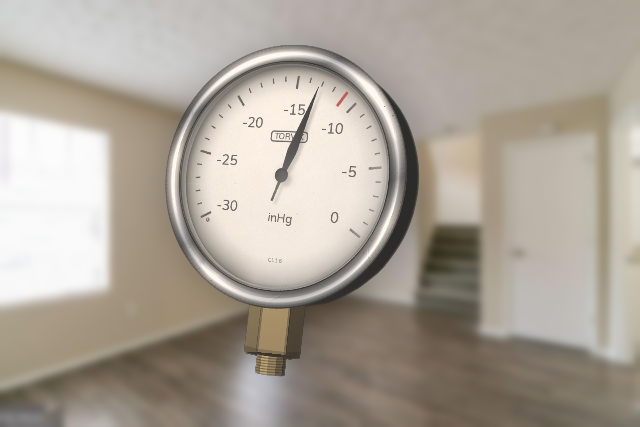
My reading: -13; inHg
